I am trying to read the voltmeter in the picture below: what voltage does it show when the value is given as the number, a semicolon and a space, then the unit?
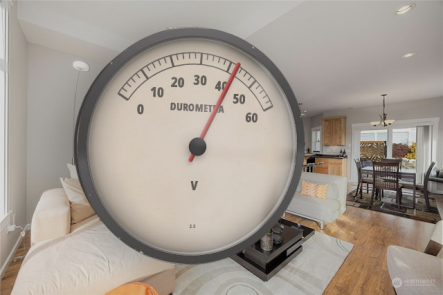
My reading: 42; V
